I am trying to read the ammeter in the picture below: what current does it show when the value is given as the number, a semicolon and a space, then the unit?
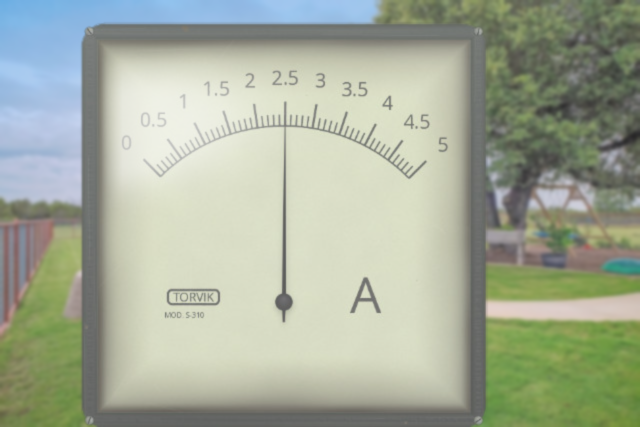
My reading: 2.5; A
